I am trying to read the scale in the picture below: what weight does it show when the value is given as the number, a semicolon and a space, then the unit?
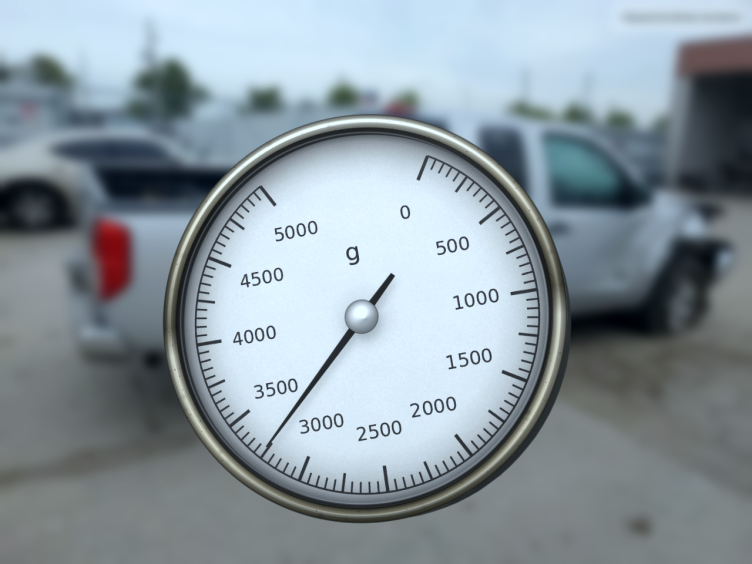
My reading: 3250; g
